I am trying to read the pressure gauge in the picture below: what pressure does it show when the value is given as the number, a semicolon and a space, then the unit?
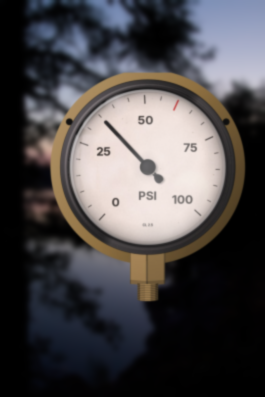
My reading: 35; psi
